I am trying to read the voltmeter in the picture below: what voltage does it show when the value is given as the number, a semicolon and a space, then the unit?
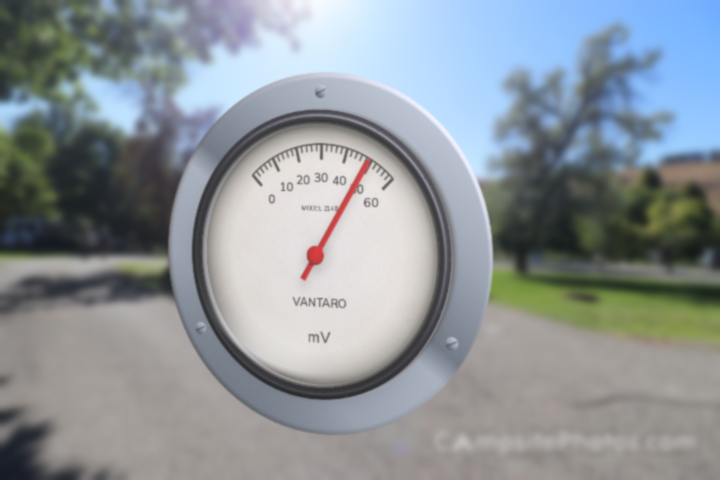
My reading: 50; mV
